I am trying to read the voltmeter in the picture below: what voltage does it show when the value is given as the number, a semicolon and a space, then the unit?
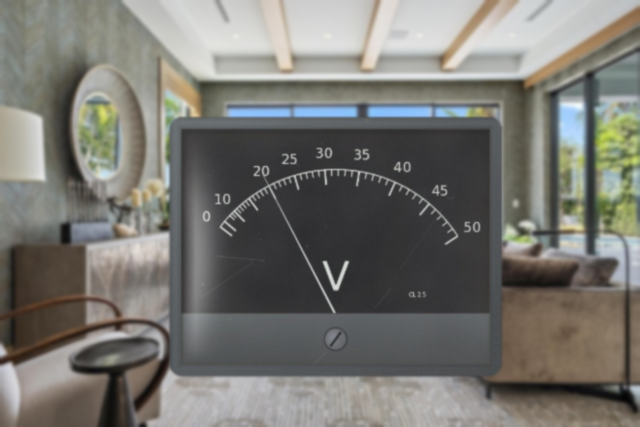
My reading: 20; V
